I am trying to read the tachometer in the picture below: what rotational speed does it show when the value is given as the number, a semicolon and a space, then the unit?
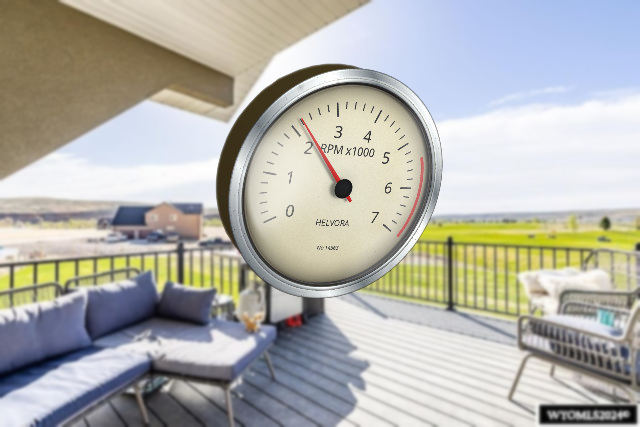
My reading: 2200; rpm
